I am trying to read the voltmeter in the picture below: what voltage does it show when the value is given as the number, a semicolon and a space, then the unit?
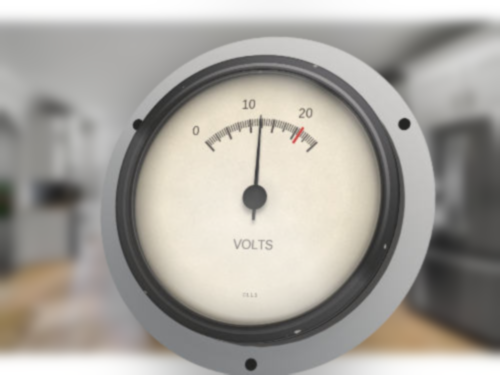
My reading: 12.5; V
